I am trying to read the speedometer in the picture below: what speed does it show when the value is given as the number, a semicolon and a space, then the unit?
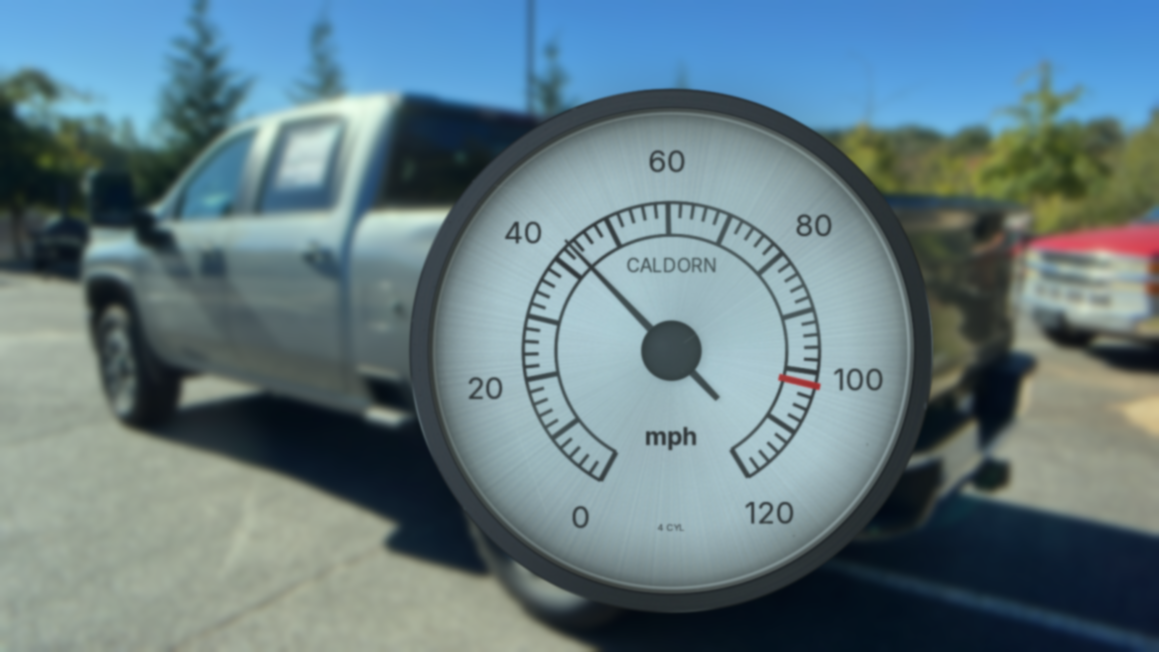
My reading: 43; mph
